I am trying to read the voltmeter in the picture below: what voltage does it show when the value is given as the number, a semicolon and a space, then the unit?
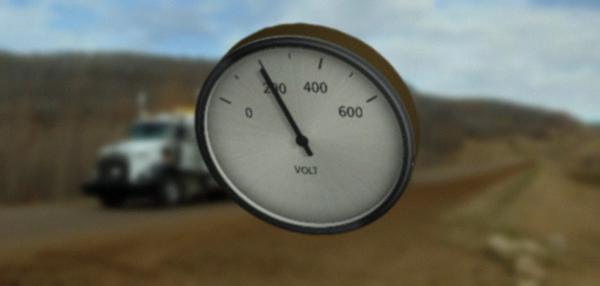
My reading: 200; V
